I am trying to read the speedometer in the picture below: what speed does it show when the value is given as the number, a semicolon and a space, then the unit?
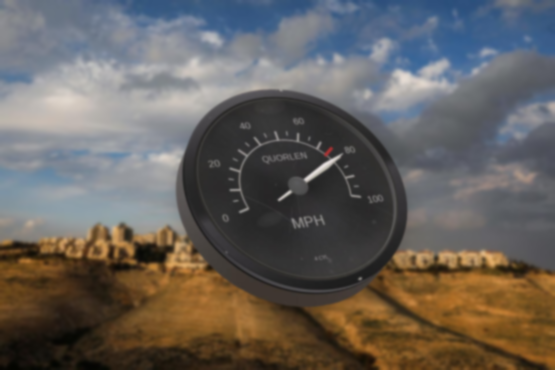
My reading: 80; mph
